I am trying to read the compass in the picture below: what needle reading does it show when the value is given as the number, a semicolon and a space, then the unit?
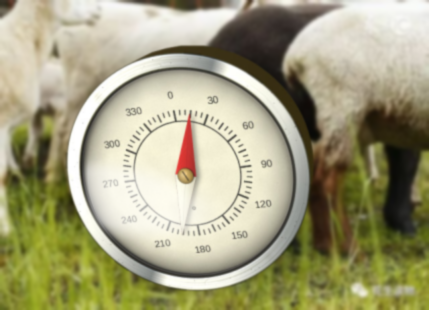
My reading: 15; °
